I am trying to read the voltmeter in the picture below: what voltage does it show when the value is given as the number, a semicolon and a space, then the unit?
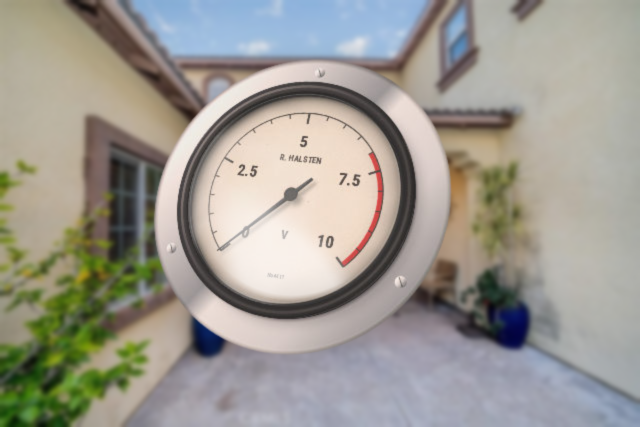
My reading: 0; V
